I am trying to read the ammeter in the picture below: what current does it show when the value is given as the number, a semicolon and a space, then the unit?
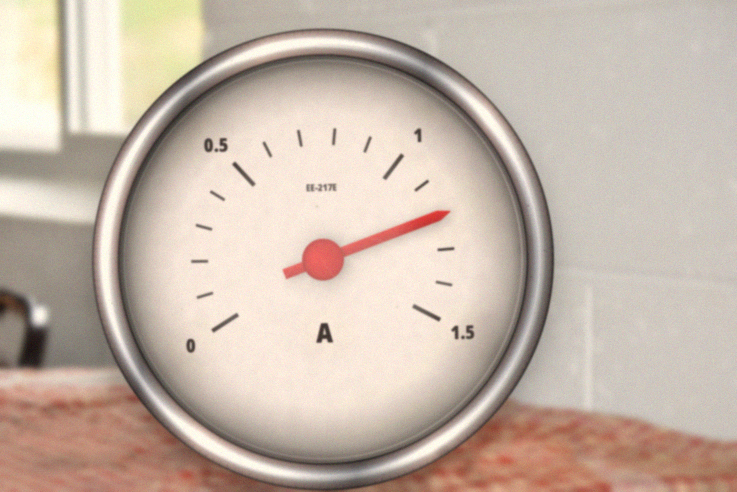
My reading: 1.2; A
